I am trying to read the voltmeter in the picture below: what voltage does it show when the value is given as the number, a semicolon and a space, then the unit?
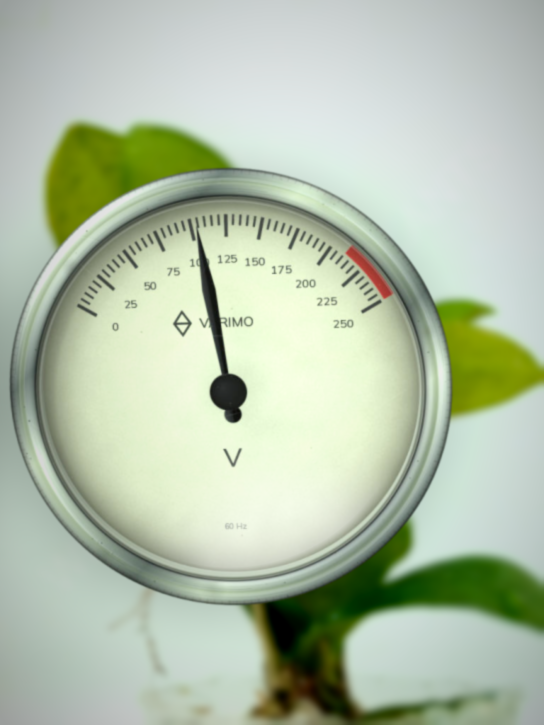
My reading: 105; V
